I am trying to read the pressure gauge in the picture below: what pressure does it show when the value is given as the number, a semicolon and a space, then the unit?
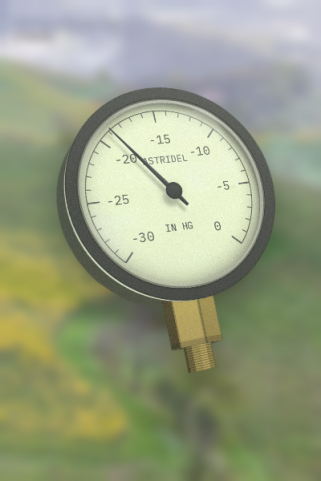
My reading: -19; inHg
